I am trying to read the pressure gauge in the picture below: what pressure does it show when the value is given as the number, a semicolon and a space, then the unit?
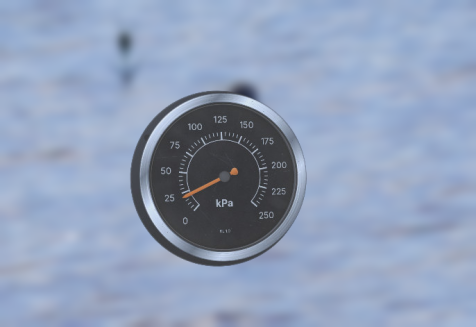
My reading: 20; kPa
